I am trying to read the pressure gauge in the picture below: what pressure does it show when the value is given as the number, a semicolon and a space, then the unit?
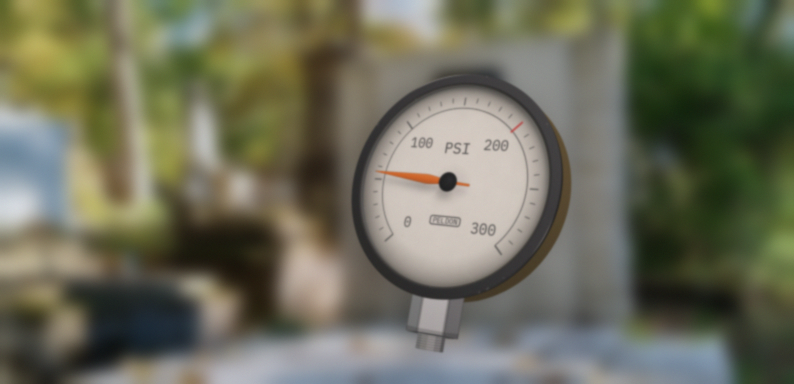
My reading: 55; psi
